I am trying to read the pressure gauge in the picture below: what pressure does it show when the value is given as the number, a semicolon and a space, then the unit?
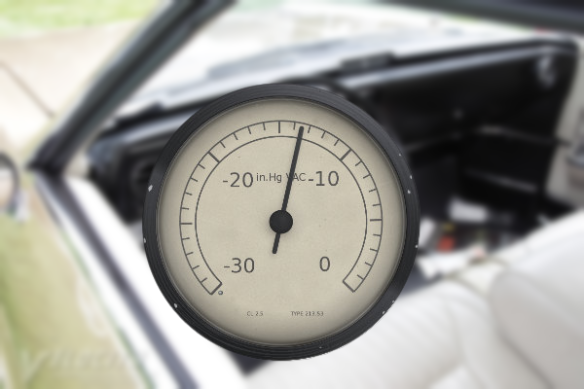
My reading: -13.5; inHg
